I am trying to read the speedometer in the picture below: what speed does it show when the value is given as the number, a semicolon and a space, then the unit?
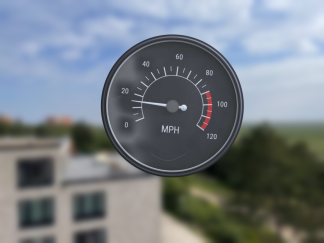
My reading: 15; mph
